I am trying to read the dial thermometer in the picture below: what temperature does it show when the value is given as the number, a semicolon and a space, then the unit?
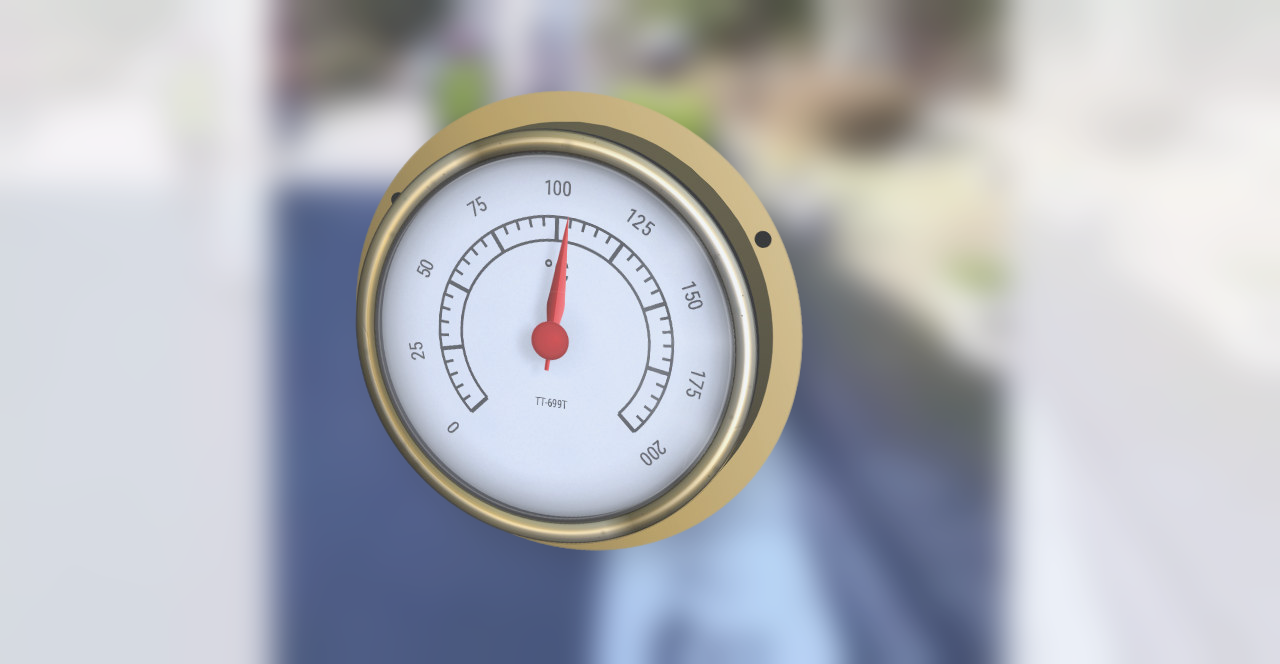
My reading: 105; °C
